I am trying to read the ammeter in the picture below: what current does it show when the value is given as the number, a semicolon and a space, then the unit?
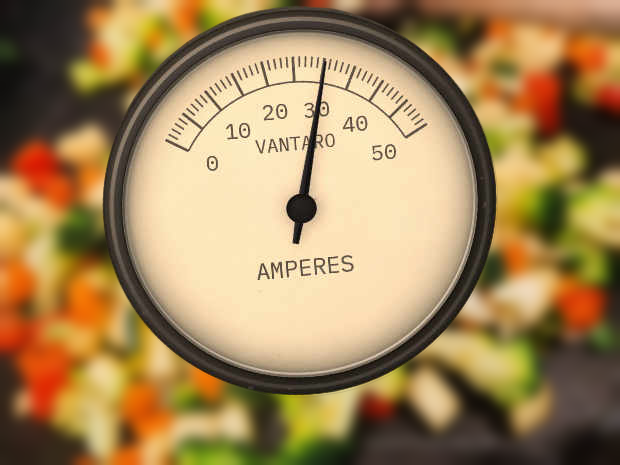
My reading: 30; A
